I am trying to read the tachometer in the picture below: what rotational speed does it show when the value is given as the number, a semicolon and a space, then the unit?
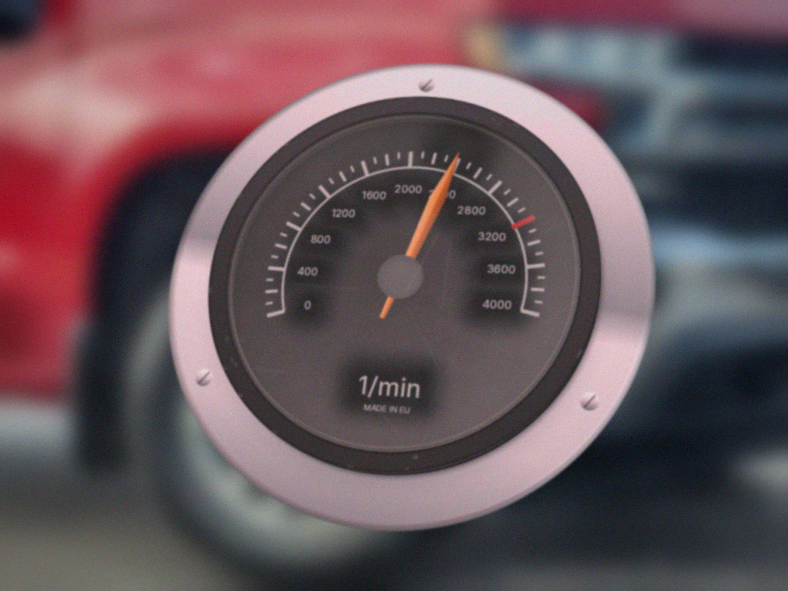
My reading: 2400; rpm
